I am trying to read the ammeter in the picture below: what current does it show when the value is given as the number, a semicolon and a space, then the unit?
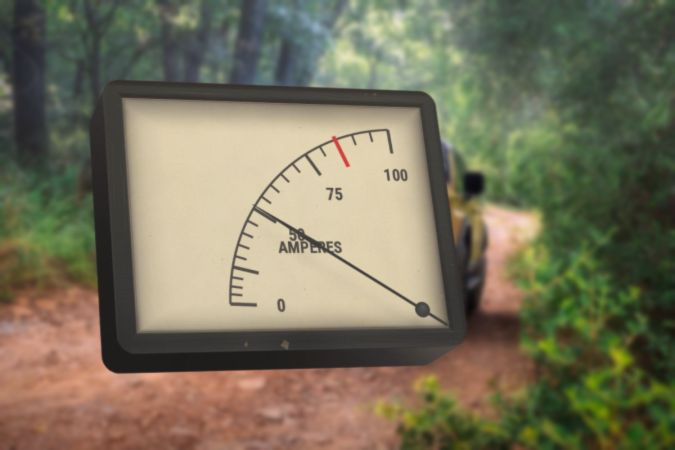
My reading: 50; A
